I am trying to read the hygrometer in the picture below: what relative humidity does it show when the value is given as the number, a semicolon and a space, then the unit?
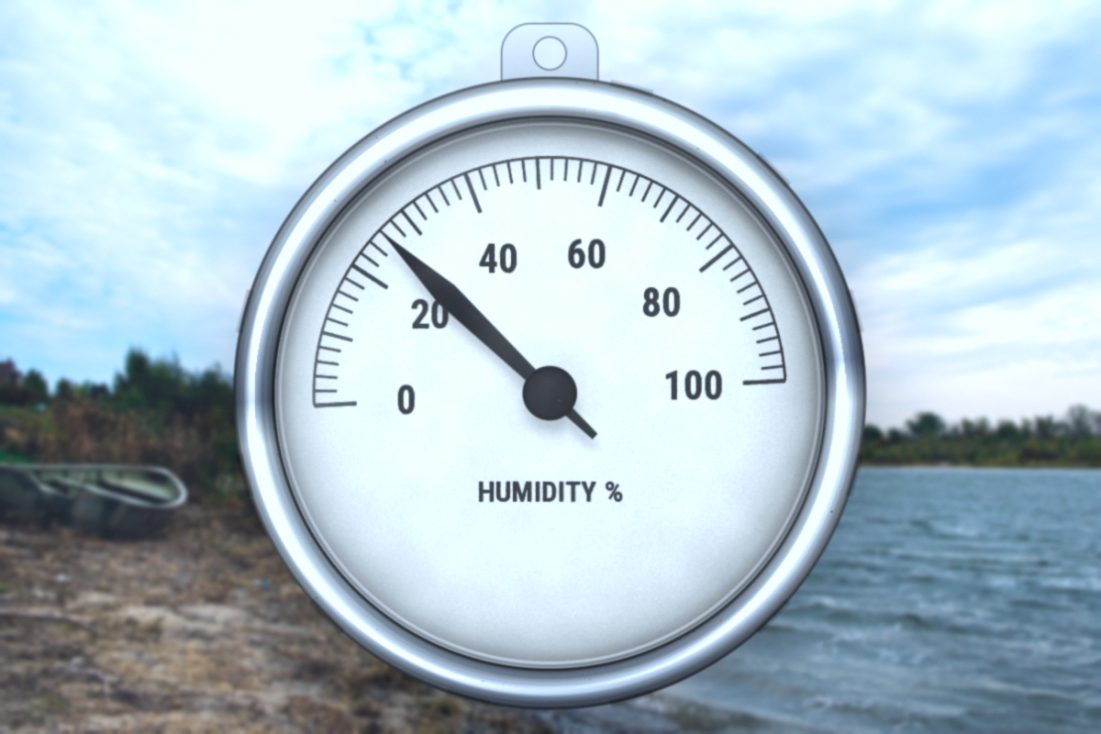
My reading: 26; %
